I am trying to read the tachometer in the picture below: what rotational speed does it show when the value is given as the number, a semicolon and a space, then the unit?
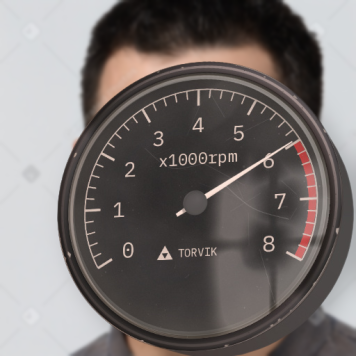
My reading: 6000; rpm
